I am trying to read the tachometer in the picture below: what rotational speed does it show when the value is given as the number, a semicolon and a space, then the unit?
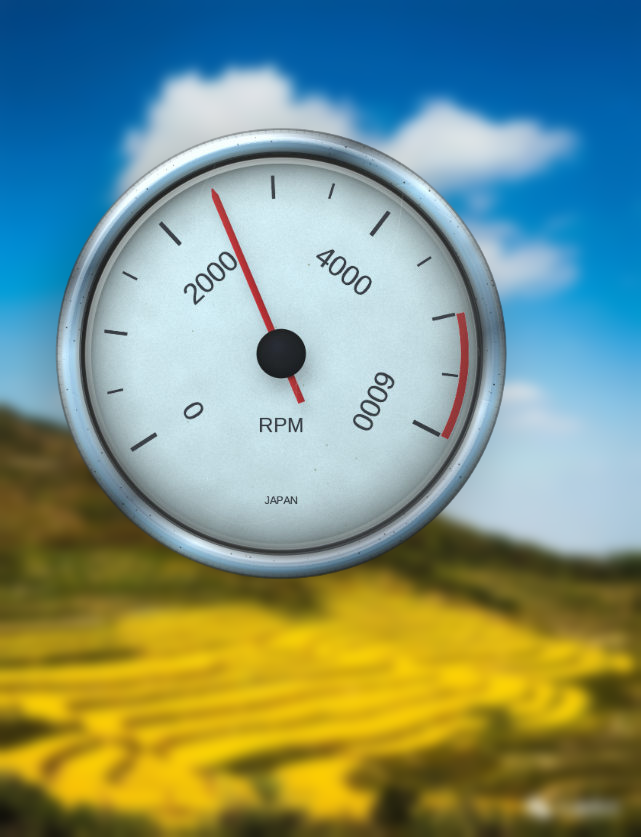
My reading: 2500; rpm
